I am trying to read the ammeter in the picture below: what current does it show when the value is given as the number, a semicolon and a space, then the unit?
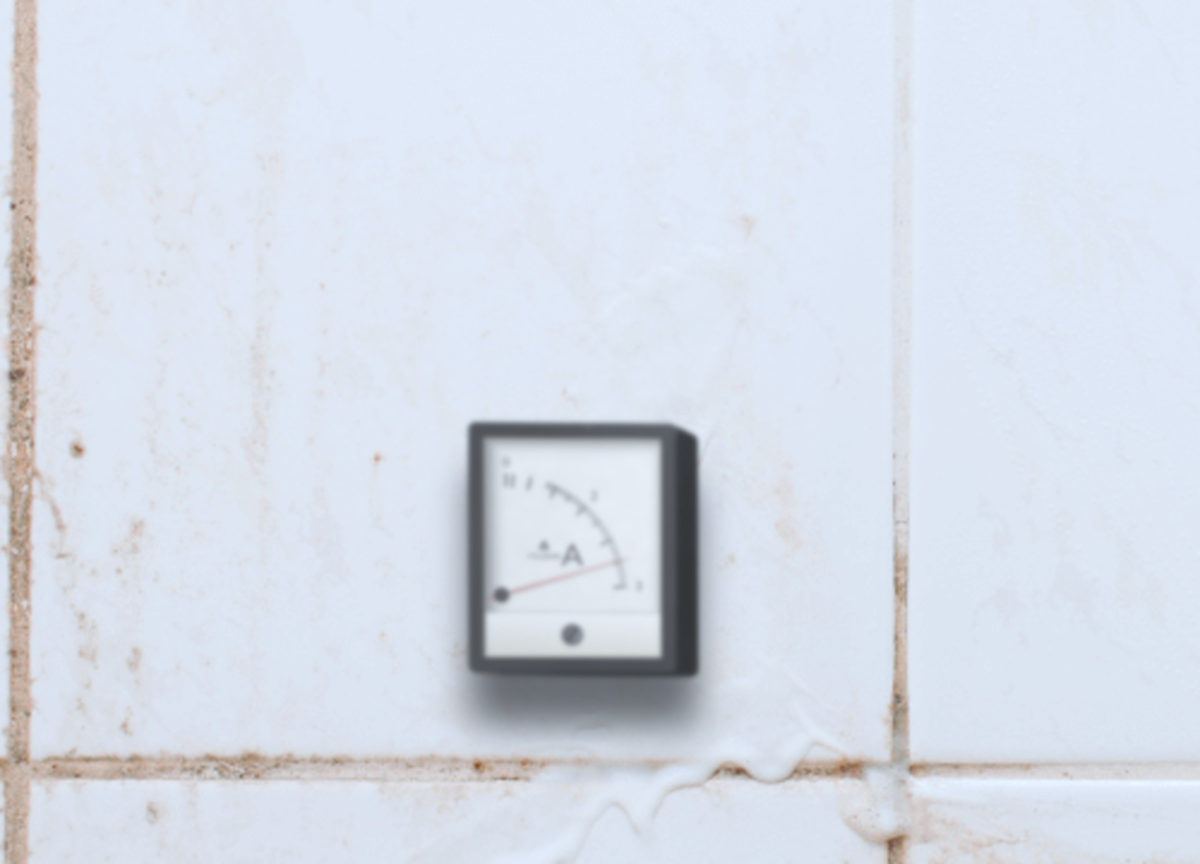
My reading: 2.75; A
